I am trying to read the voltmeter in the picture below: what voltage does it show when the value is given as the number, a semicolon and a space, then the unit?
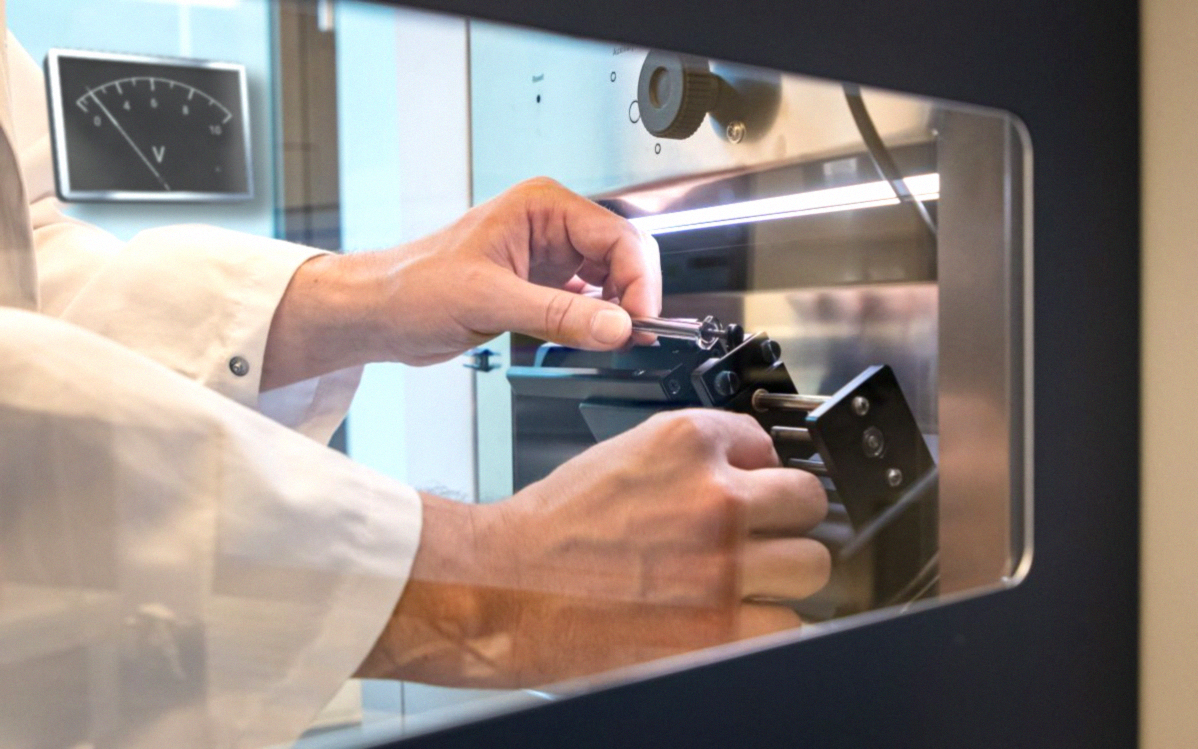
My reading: 2; V
